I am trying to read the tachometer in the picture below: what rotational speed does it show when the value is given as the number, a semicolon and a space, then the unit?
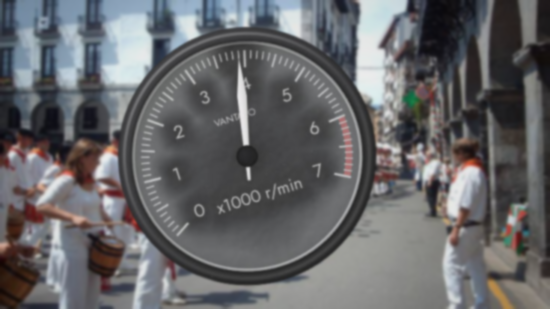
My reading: 3900; rpm
